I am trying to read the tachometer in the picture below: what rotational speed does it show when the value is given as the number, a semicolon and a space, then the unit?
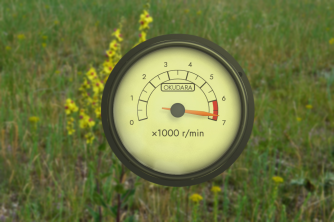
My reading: 6750; rpm
